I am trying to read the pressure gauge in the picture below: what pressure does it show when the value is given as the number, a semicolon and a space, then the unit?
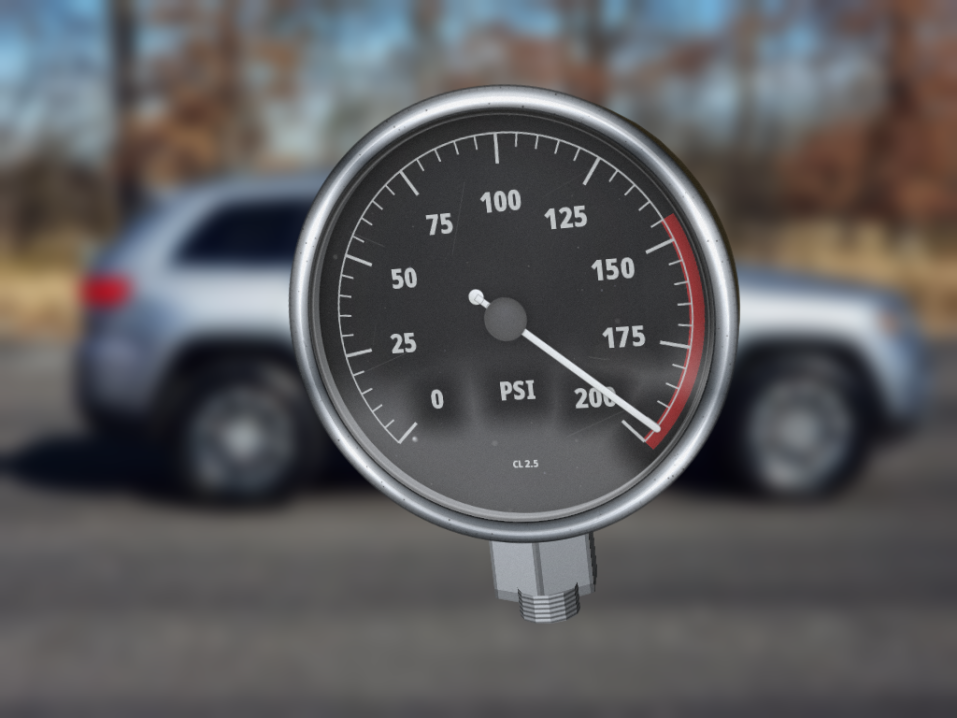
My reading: 195; psi
